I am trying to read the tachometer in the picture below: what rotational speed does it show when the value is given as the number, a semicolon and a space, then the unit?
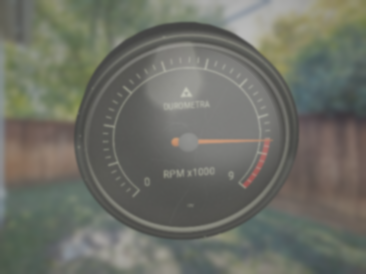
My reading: 7600; rpm
